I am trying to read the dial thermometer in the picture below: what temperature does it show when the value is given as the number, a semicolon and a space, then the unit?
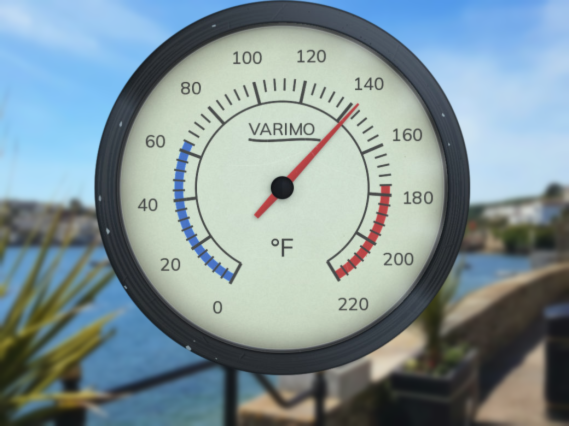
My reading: 142; °F
